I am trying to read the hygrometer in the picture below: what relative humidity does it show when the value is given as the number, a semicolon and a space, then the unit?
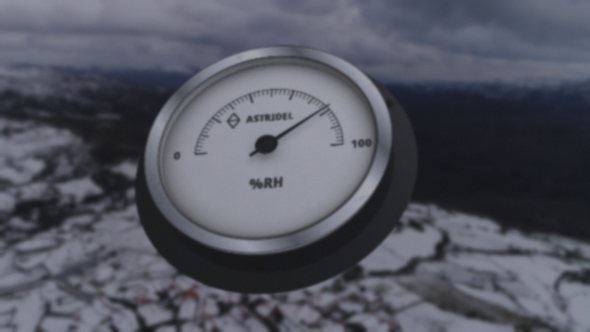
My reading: 80; %
